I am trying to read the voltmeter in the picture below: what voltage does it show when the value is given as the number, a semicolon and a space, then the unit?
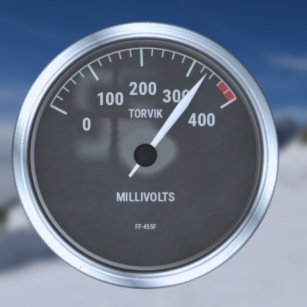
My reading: 330; mV
